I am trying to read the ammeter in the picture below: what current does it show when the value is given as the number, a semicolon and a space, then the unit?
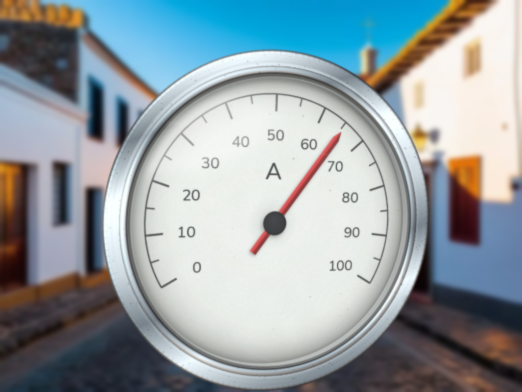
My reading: 65; A
